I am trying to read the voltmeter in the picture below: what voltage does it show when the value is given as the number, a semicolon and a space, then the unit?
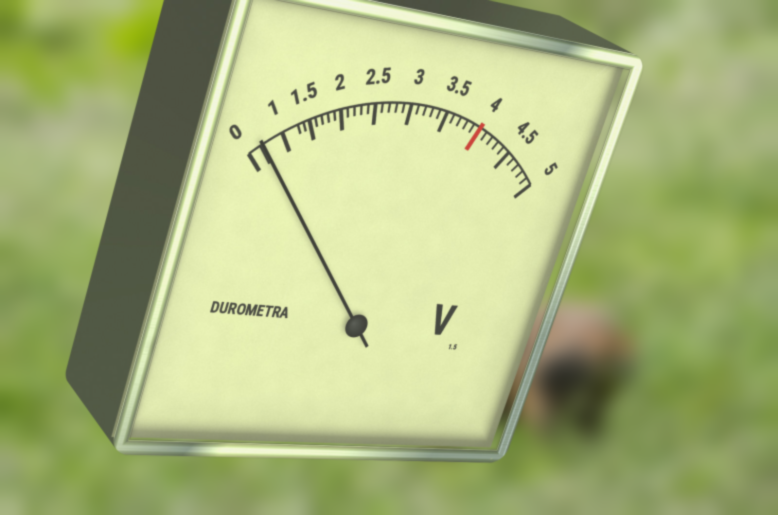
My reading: 0.5; V
